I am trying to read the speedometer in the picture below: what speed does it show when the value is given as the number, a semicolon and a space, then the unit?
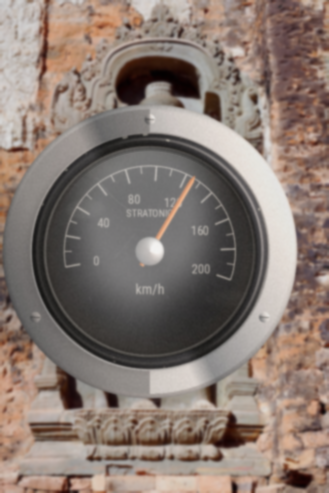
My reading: 125; km/h
